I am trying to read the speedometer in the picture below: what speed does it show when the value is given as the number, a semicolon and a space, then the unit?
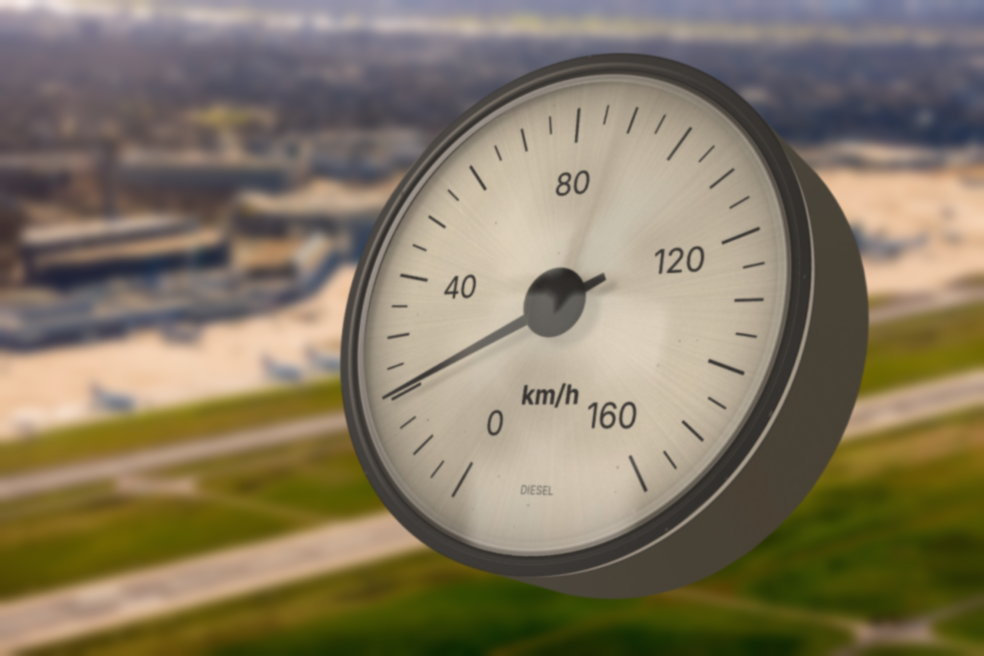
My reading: 20; km/h
